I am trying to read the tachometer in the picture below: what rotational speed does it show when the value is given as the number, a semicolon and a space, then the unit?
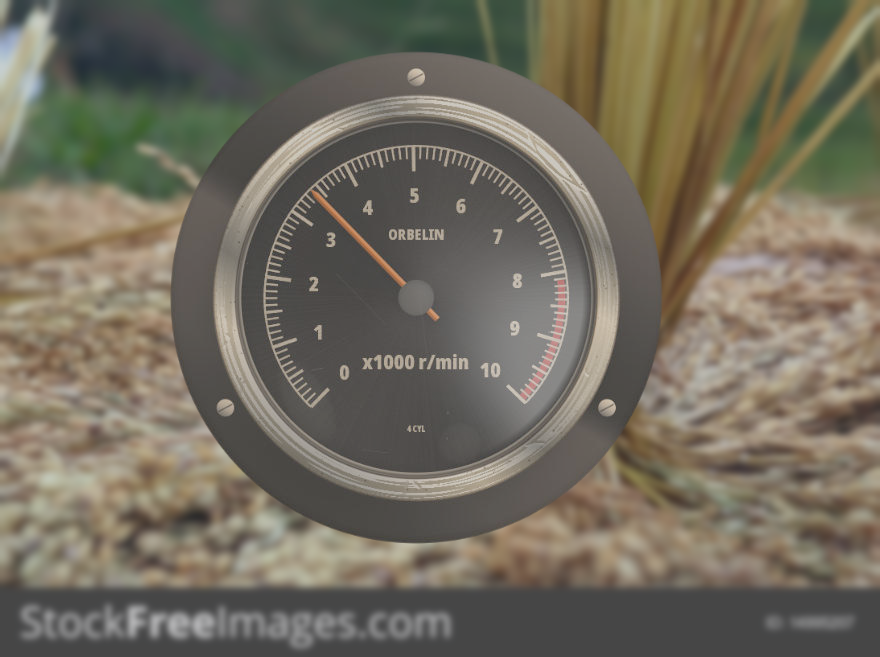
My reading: 3400; rpm
